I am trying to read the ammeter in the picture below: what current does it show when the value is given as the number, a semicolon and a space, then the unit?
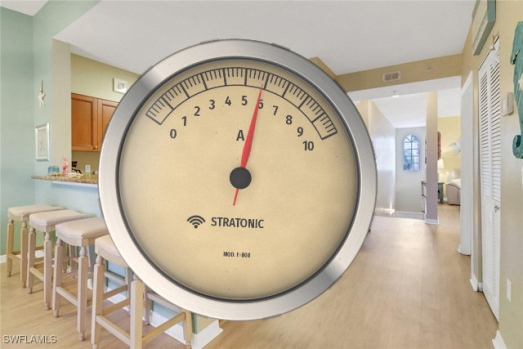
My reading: 5.8; A
